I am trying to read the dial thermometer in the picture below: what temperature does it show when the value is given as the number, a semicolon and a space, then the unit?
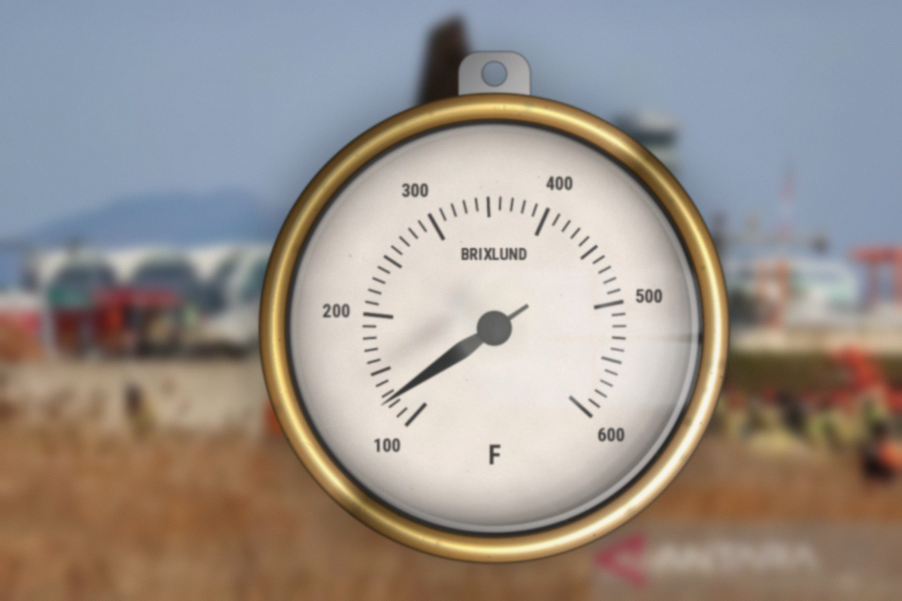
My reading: 125; °F
